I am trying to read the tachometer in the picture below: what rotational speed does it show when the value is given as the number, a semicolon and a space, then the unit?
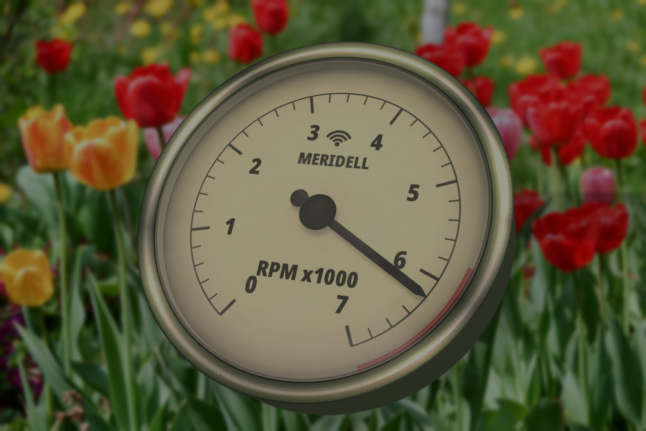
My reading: 6200; rpm
